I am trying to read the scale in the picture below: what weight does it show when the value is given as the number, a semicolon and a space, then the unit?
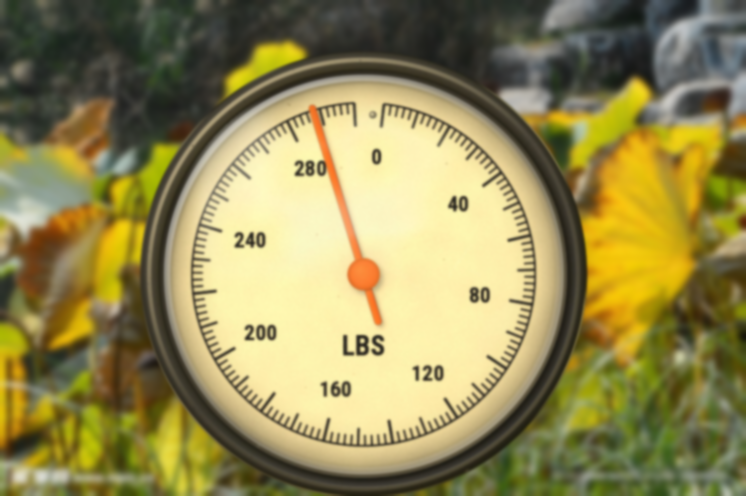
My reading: 288; lb
